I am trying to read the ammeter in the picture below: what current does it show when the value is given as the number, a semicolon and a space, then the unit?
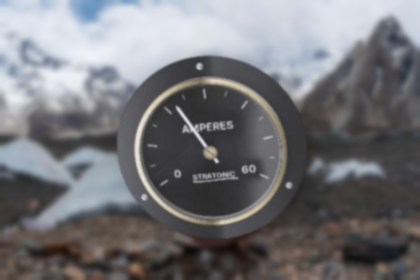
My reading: 22.5; A
